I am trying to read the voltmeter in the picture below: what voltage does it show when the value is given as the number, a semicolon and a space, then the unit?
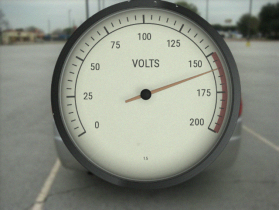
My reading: 160; V
